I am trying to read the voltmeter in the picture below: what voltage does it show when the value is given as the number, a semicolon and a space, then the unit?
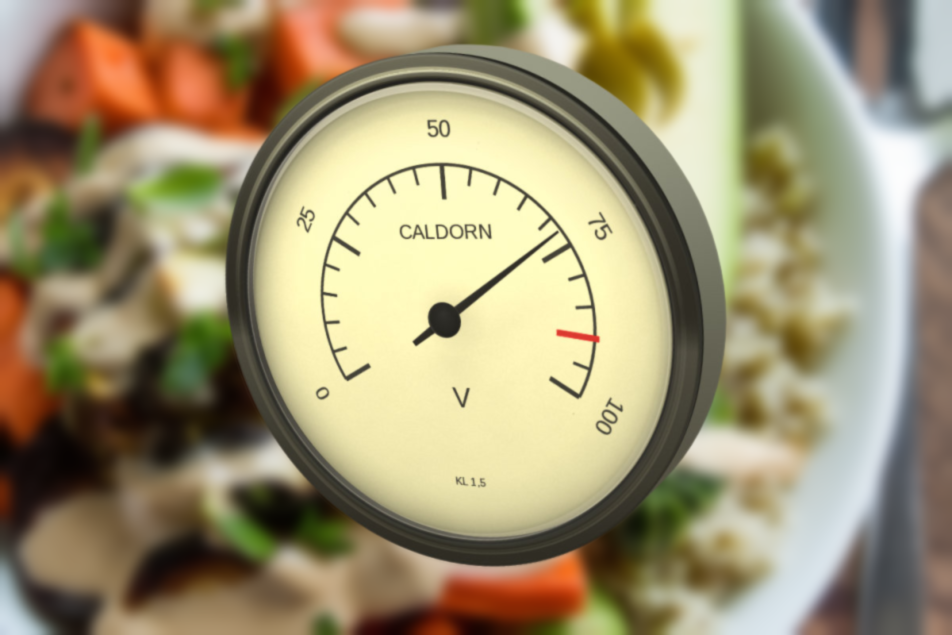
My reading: 72.5; V
